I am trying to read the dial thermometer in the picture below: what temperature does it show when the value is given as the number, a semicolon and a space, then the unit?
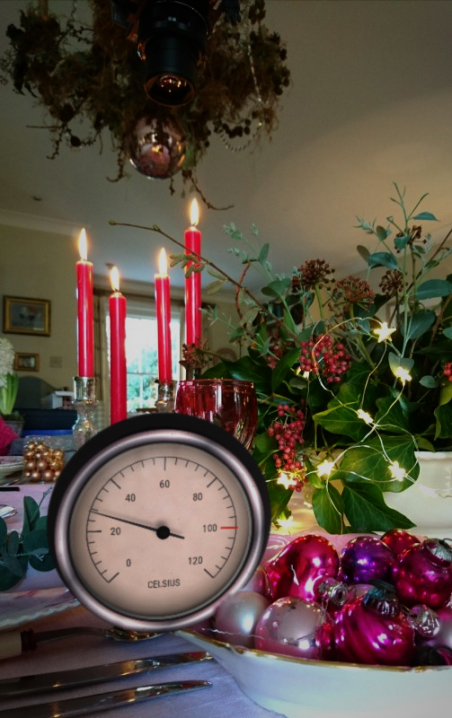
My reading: 28; °C
